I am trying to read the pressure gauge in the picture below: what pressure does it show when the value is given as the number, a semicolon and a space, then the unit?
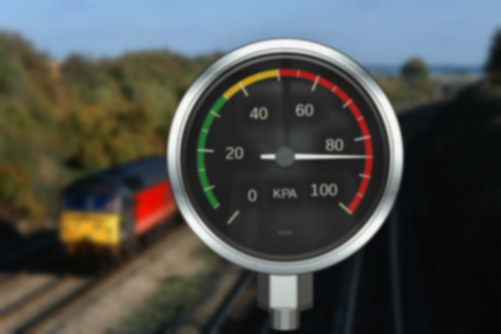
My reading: 85; kPa
